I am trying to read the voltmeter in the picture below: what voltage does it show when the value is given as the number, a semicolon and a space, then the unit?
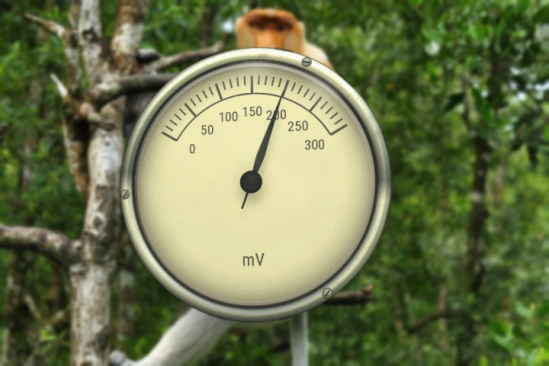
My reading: 200; mV
